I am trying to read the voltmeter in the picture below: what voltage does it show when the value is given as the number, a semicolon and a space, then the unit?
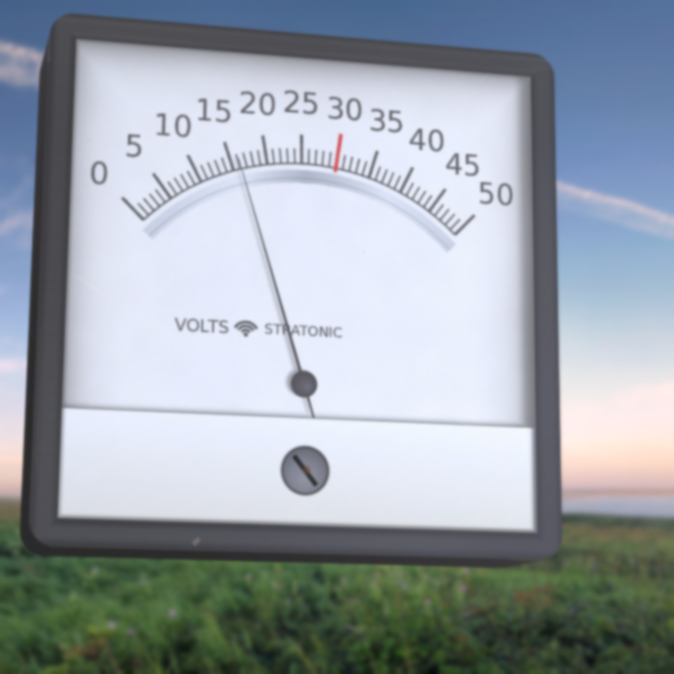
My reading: 16; V
